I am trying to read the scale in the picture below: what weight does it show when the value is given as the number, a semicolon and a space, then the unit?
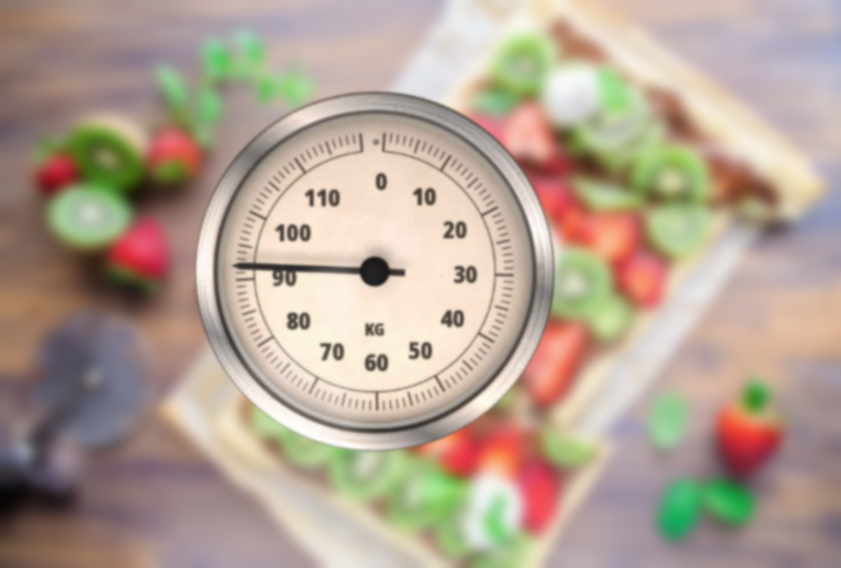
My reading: 92; kg
